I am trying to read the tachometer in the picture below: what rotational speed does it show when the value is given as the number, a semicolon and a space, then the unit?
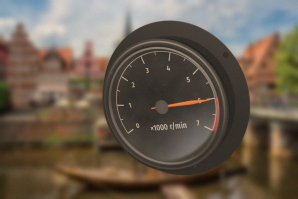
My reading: 6000; rpm
